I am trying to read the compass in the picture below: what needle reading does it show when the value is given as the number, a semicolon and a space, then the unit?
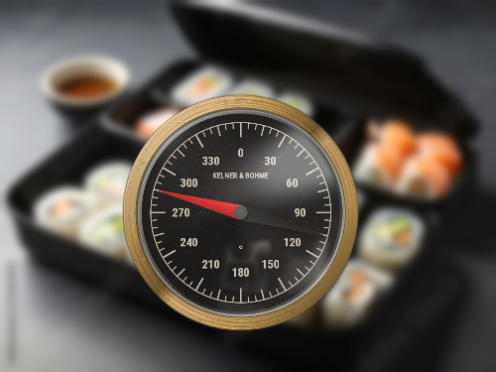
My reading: 285; °
